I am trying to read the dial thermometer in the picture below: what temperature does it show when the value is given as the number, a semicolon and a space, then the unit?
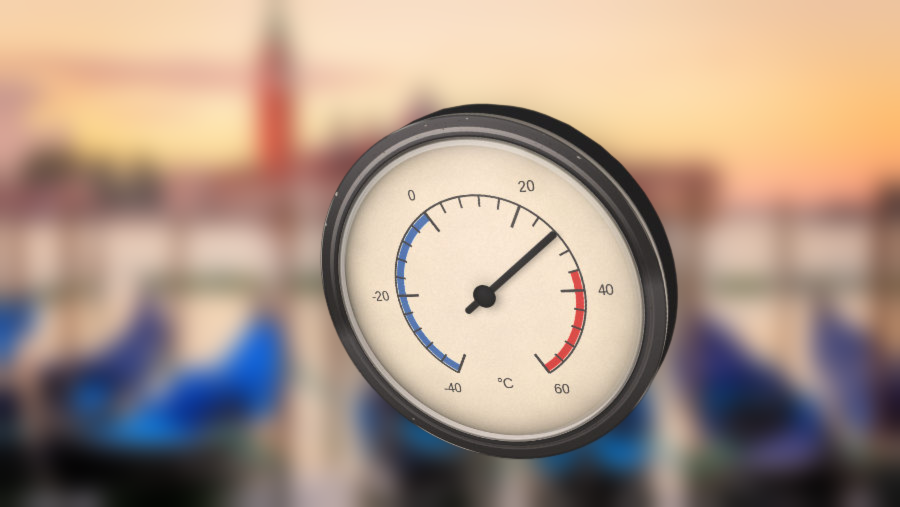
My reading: 28; °C
